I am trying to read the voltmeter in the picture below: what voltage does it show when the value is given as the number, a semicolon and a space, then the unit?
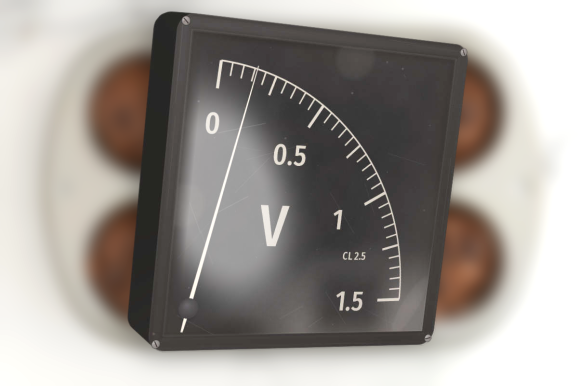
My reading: 0.15; V
